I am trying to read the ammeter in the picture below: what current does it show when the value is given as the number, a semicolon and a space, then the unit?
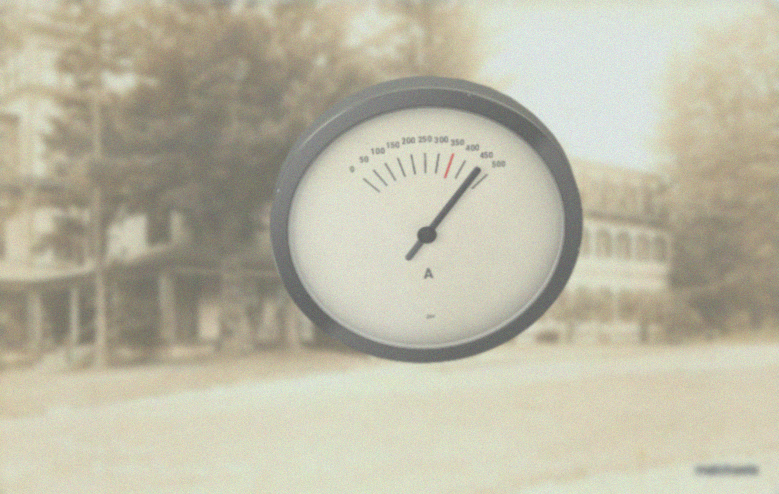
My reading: 450; A
